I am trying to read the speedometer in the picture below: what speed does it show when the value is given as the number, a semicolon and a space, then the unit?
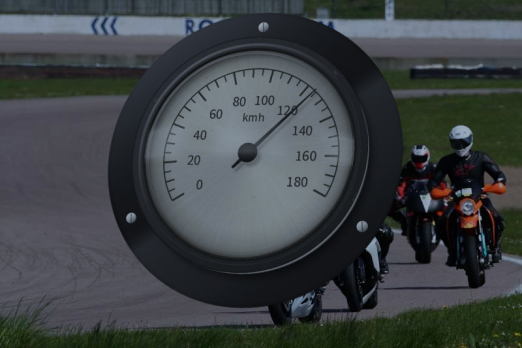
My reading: 125; km/h
